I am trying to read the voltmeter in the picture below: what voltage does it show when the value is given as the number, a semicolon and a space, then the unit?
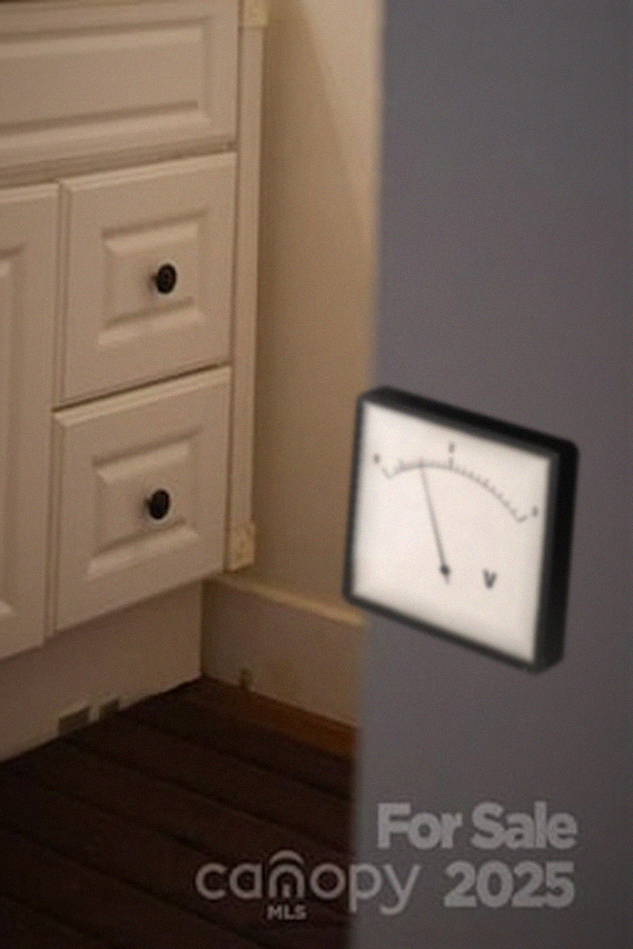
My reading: 1.5; V
